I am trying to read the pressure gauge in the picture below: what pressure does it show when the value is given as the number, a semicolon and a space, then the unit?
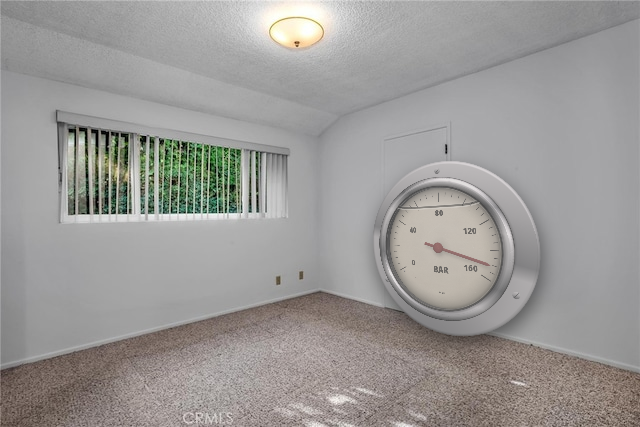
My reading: 150; bar
